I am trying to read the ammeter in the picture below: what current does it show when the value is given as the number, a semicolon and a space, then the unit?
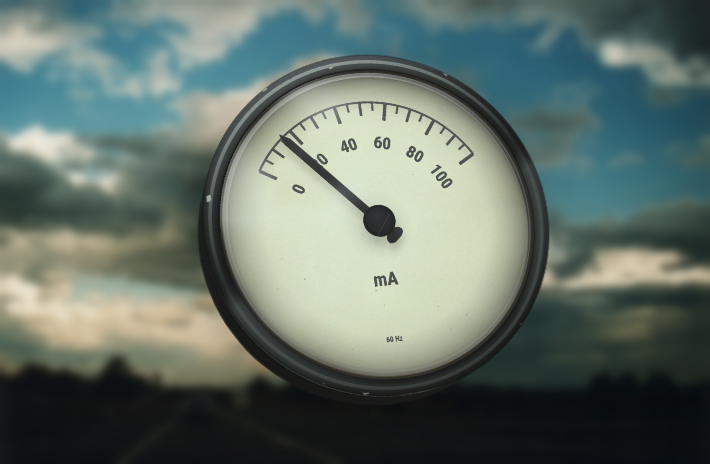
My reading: 15; mA
